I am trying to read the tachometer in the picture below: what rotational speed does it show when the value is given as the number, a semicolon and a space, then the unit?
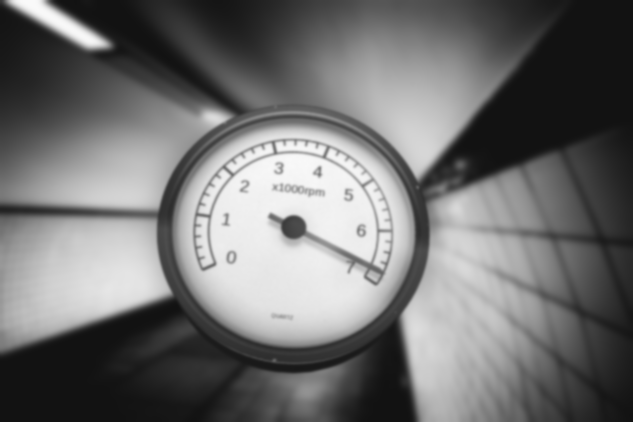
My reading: 6800; rpm
